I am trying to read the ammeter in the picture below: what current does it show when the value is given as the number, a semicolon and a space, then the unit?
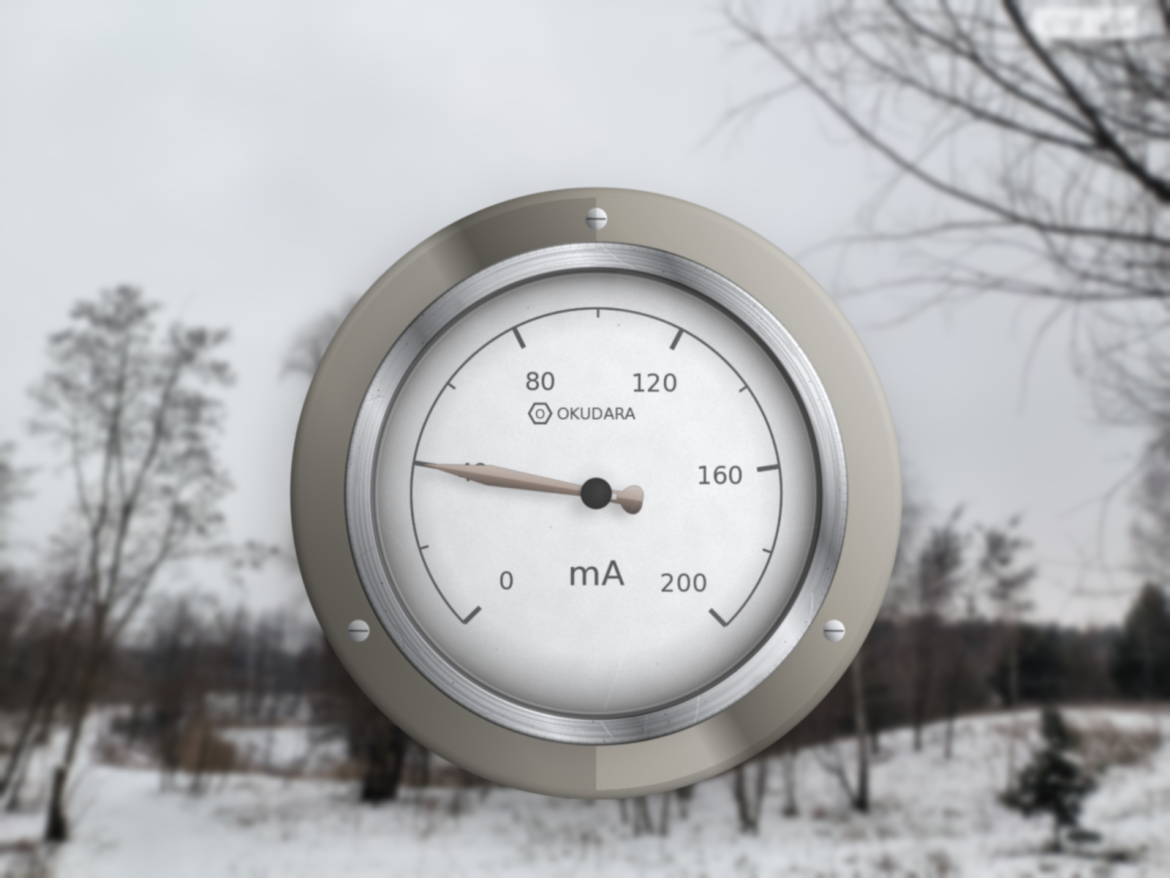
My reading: 40; mA
